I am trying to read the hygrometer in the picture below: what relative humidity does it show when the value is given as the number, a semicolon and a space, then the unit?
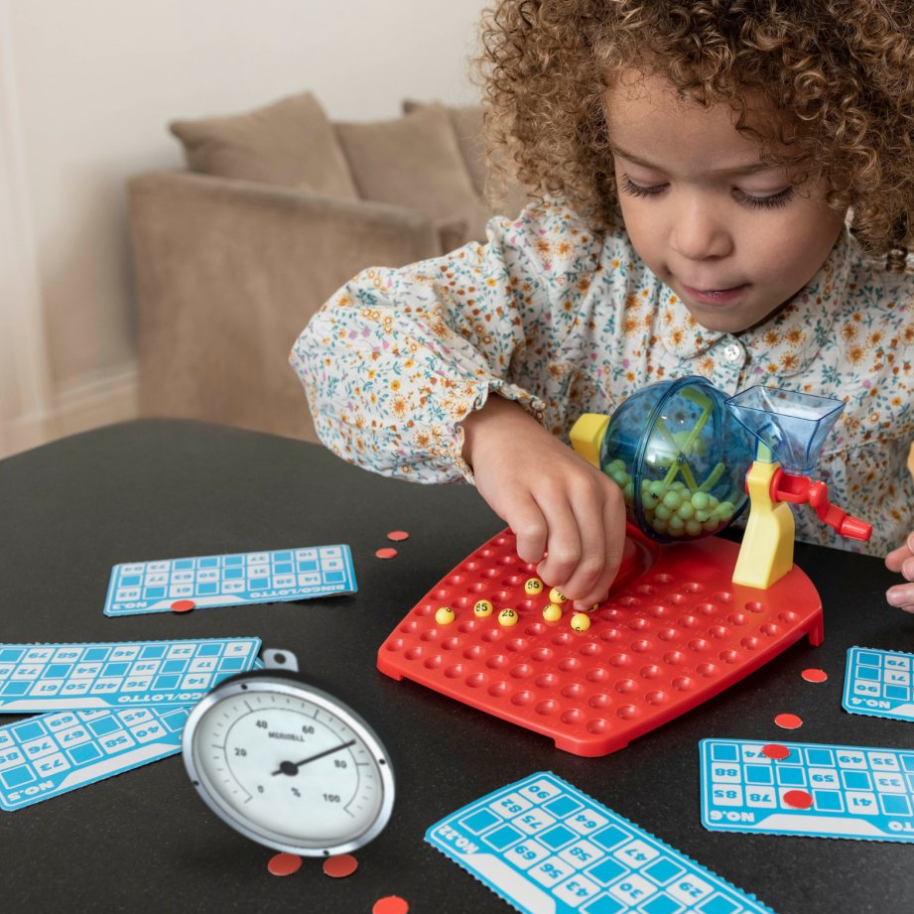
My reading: 72; %
